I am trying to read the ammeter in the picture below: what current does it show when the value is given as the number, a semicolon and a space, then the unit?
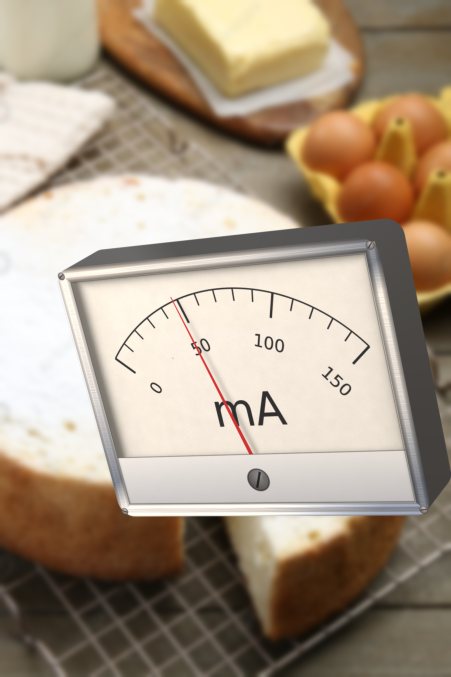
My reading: 50; mA
